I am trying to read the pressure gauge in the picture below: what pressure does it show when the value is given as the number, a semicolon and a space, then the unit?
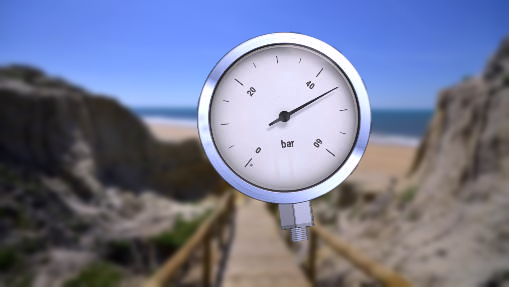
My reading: 45; bar
